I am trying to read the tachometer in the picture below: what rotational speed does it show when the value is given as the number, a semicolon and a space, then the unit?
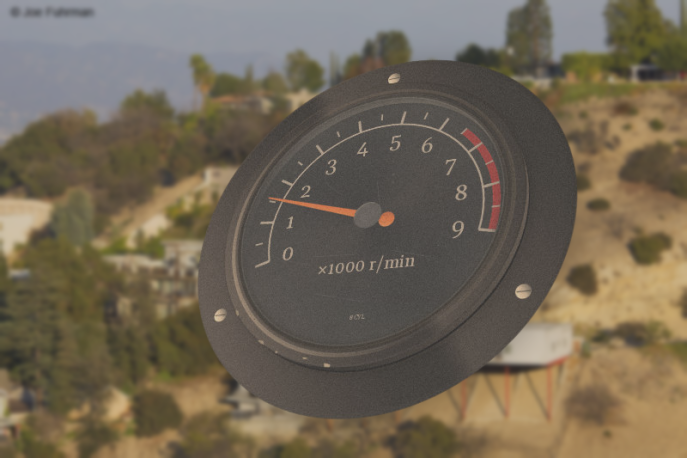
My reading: 1500; rpm
